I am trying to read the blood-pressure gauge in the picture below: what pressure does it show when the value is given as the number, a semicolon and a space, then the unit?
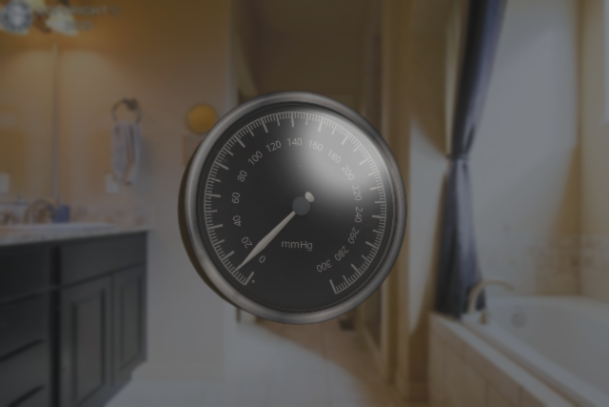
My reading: 10; mmHg
